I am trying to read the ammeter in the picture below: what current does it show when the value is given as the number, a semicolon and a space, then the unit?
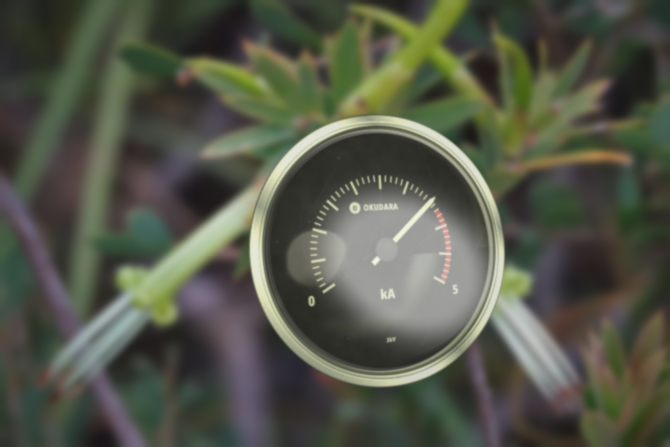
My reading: 3.5; kA
